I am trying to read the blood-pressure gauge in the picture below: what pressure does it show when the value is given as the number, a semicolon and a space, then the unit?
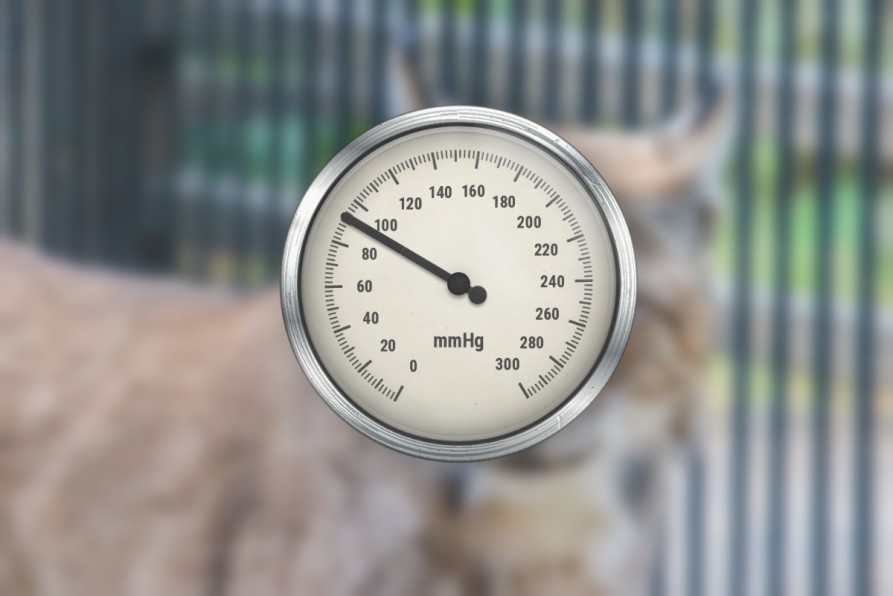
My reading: 92; mmHg
